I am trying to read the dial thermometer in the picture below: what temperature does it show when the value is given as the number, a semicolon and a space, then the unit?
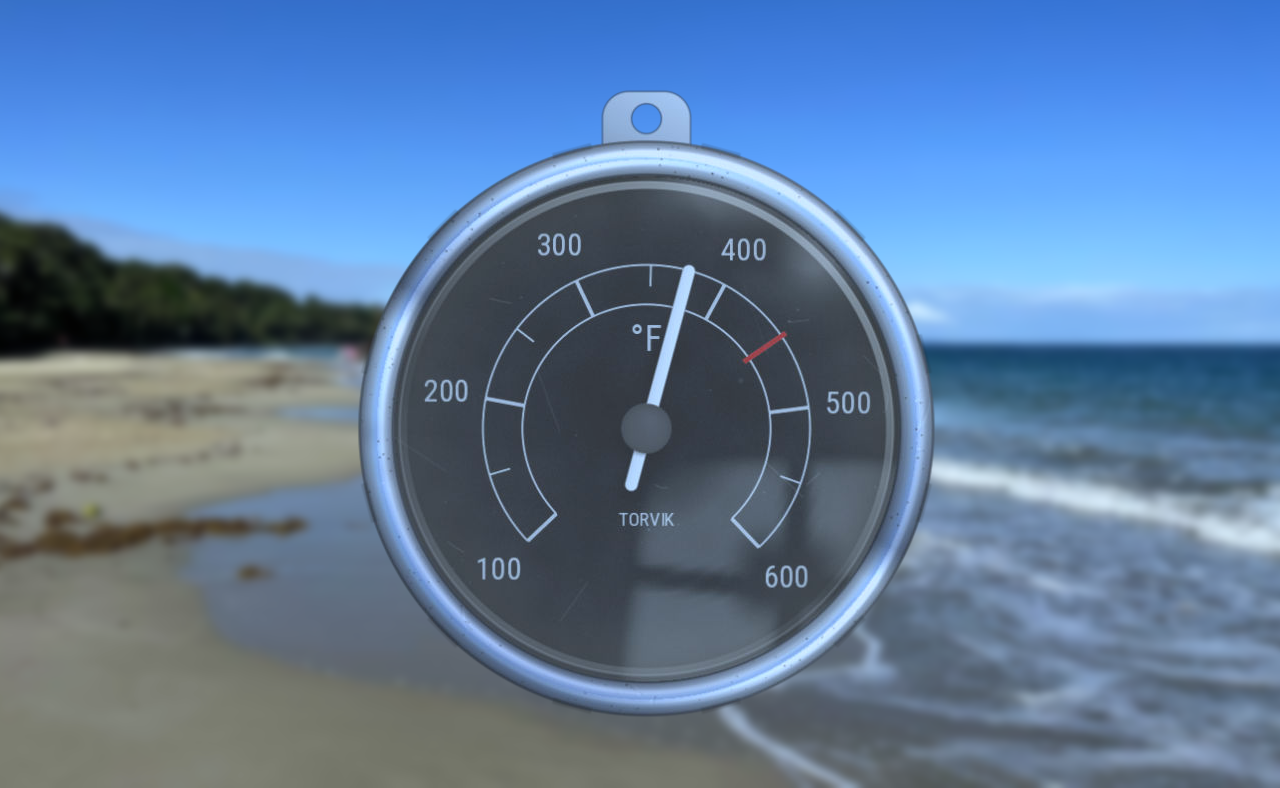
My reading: 375; °F
